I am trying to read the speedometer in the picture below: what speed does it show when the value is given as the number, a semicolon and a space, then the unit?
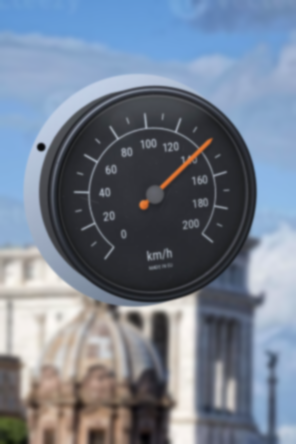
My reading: 140; km/h
